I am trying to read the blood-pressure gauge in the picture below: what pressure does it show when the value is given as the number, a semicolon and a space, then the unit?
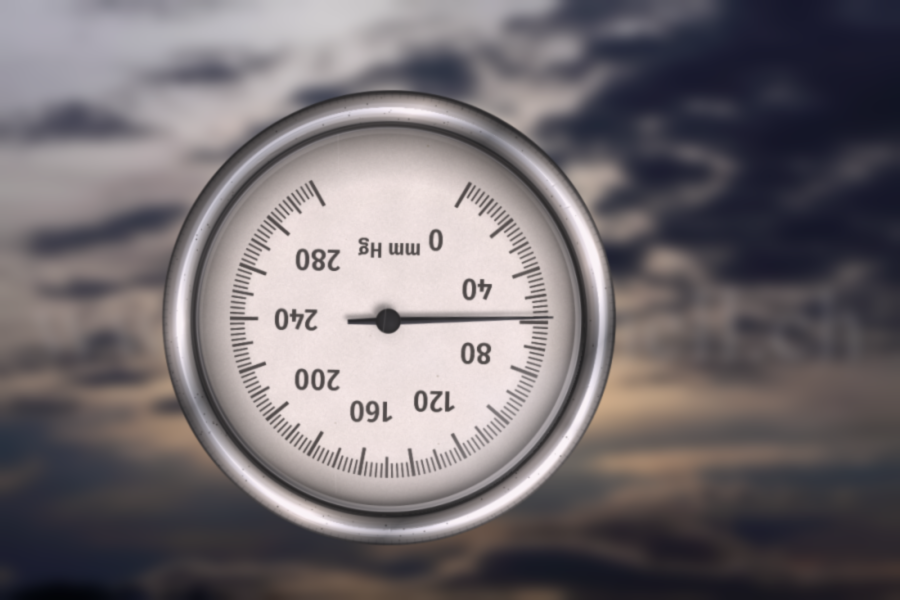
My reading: 58; mmHg
